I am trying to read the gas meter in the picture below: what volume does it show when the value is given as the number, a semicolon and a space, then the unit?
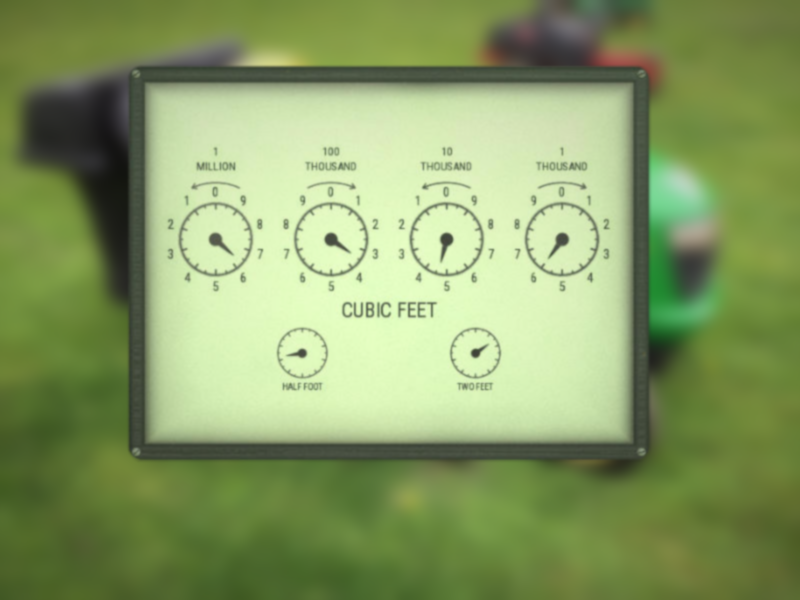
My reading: 634600; ft³
